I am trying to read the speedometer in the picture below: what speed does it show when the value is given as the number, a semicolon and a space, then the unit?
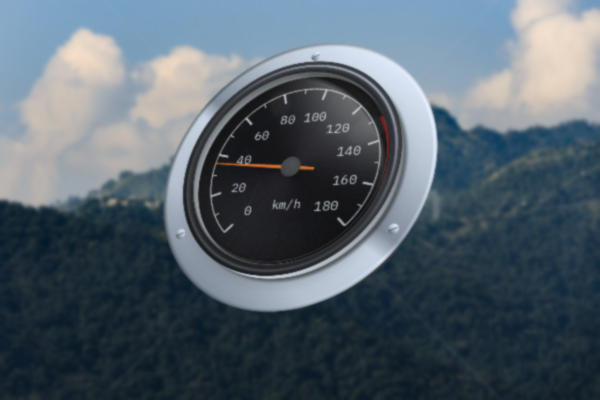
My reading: 35; km/h
